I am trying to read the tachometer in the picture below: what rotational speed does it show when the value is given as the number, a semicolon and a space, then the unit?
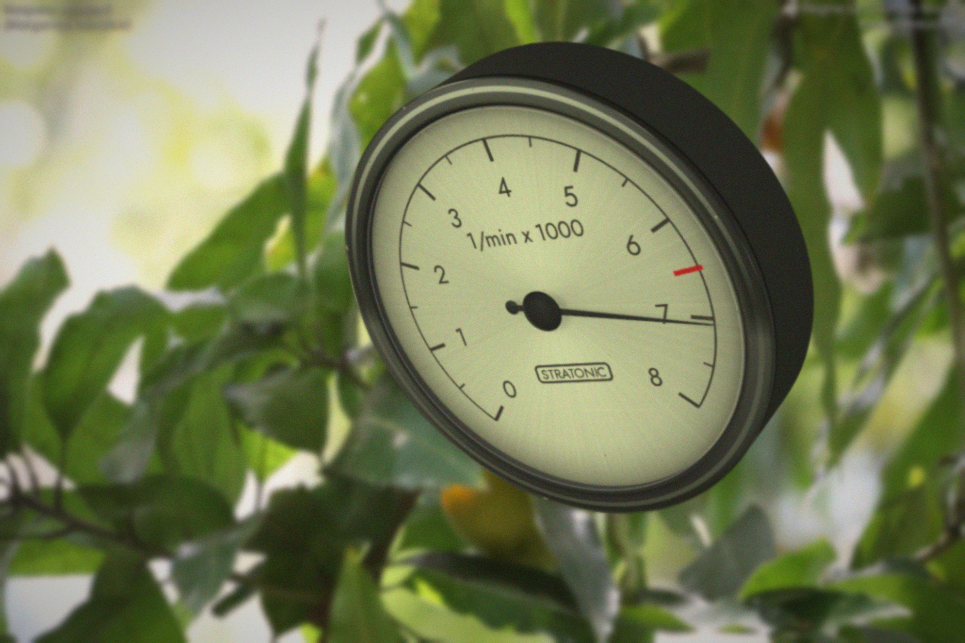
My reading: 7000; rpm
